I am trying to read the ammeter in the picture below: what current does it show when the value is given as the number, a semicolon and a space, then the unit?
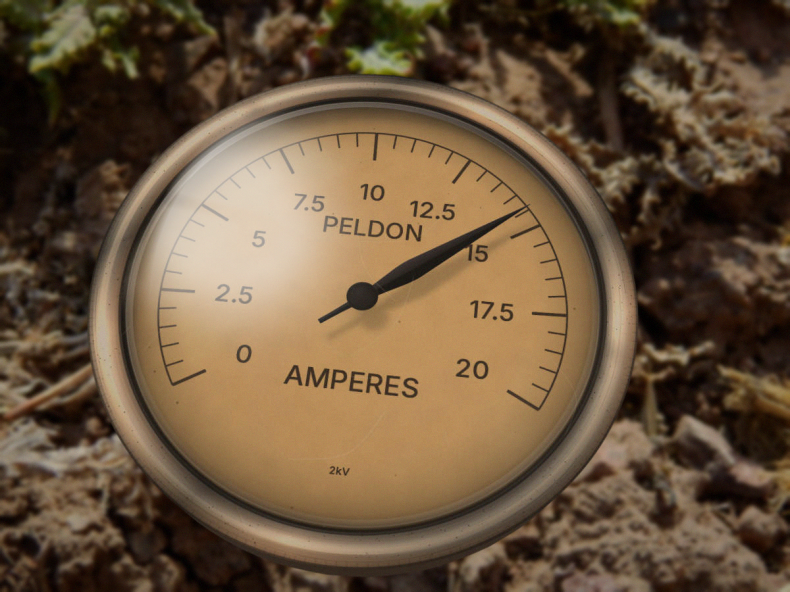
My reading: 14.5; A
